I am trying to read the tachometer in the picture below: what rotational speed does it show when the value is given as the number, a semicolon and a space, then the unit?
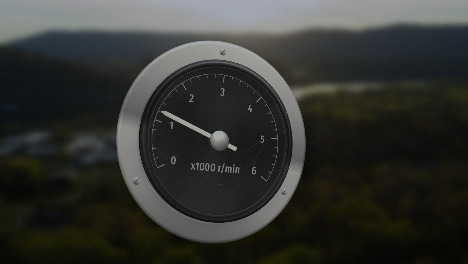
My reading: 1200; rpm
